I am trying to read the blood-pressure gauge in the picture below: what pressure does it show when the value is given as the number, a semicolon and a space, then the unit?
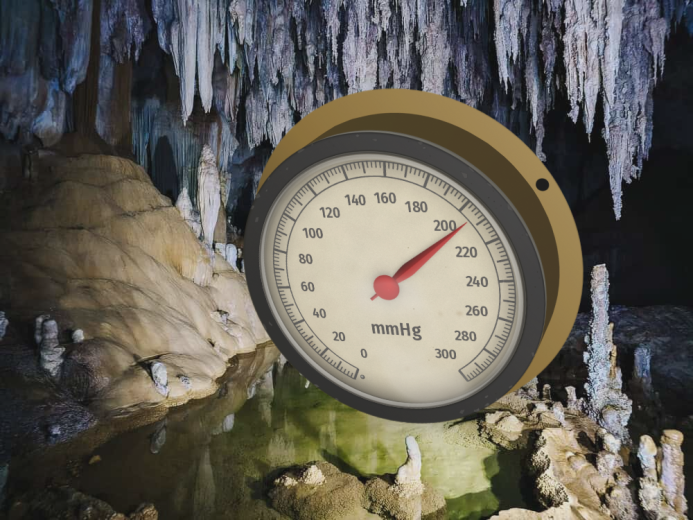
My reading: 206; mmHg
